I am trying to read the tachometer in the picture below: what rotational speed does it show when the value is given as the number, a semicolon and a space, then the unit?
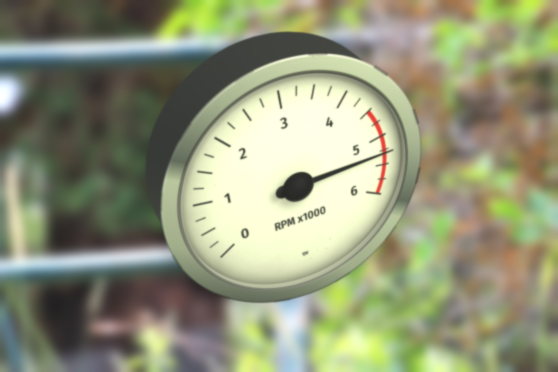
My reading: 5250; rpm
